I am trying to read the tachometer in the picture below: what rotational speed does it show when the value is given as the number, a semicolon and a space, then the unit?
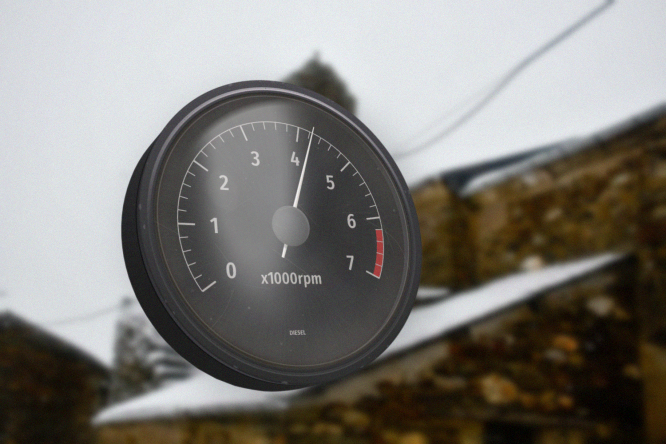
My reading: 4200; rpm
